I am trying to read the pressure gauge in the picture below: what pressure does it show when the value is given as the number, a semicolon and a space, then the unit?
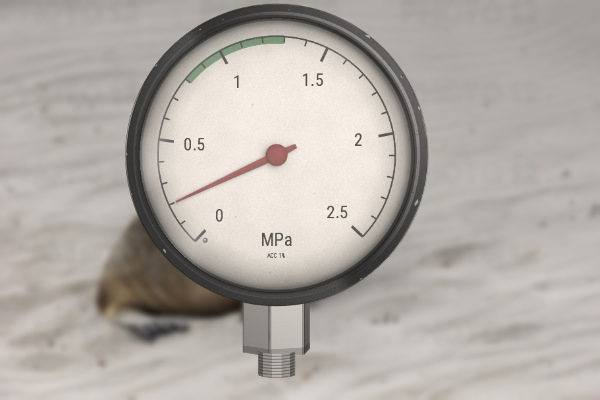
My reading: 0.2; MPa
